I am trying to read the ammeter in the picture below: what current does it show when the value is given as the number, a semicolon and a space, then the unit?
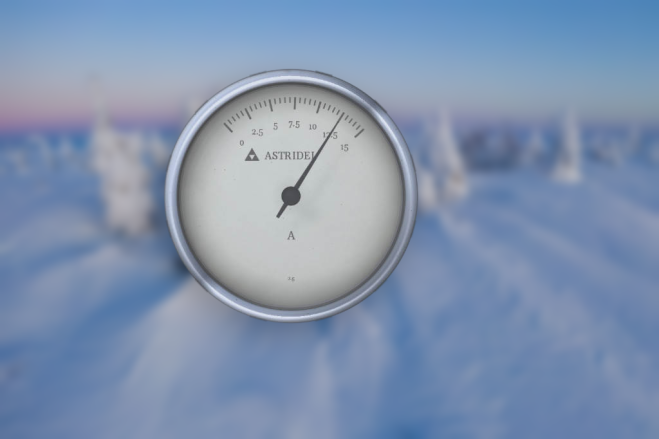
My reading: 12.5; A
